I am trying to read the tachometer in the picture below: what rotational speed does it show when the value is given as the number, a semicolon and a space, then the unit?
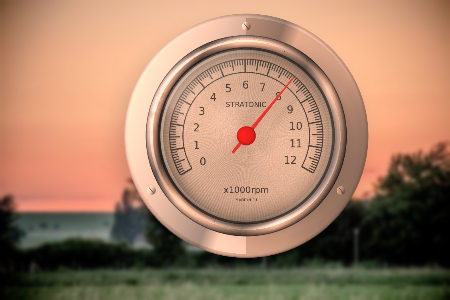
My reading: 8000; rpm
